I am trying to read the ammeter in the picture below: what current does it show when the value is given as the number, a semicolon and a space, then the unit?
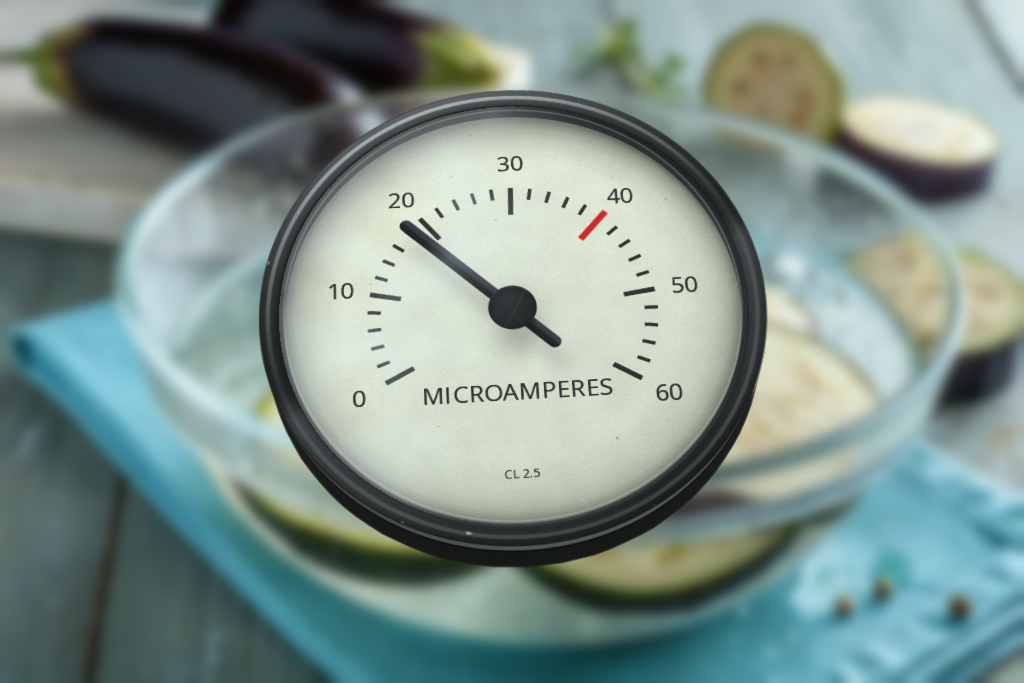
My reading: 18; µA
